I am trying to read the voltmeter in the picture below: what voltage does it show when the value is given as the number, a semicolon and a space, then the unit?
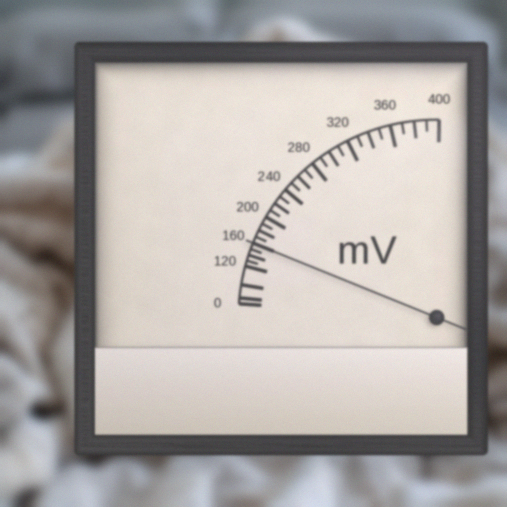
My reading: 160; mV
